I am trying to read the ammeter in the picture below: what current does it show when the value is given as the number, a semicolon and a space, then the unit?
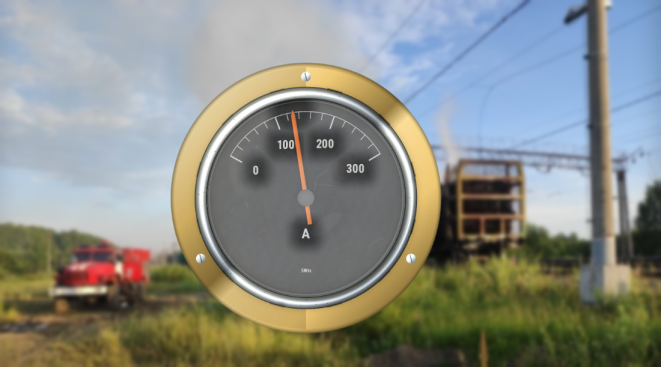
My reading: 130; A
